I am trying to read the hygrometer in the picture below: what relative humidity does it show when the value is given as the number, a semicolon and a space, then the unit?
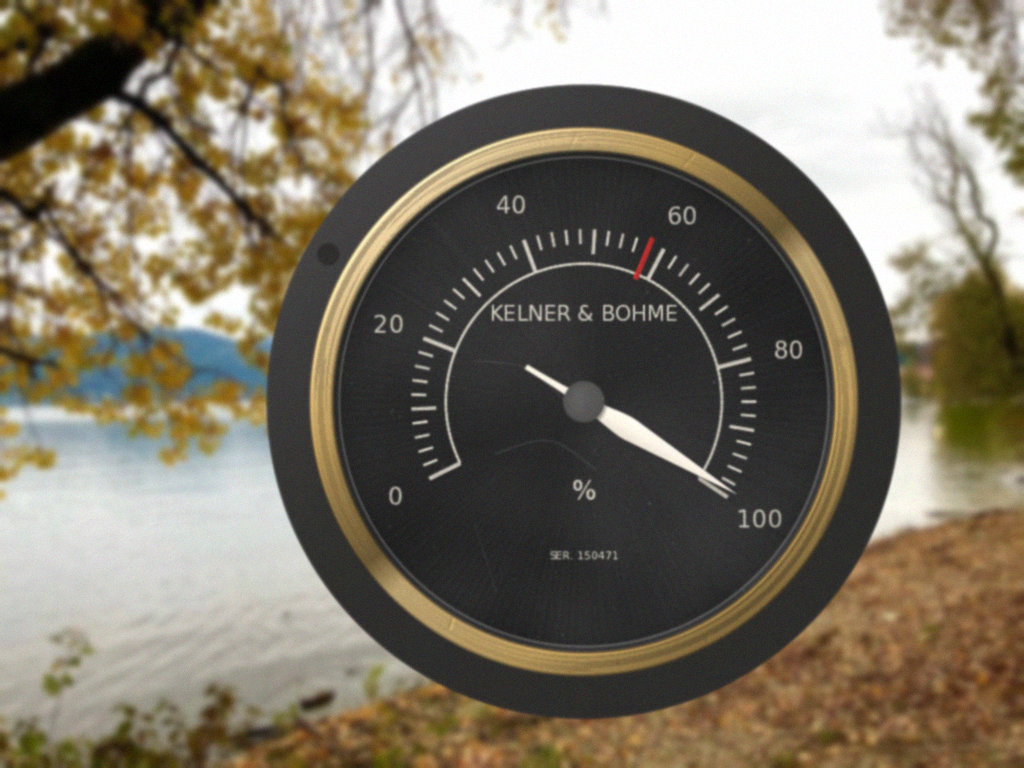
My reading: 99; %
